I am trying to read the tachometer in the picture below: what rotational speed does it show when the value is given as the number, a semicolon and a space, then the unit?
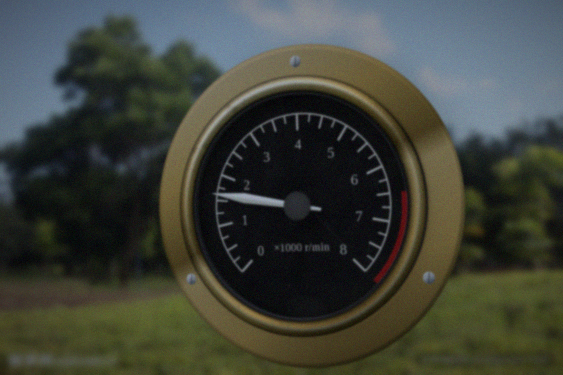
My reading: 1625; rpm
